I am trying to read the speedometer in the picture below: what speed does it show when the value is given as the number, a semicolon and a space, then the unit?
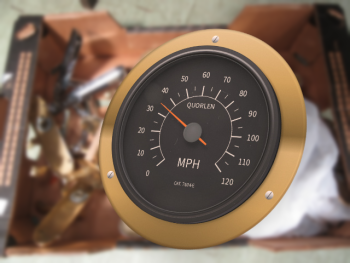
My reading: 35; mph
